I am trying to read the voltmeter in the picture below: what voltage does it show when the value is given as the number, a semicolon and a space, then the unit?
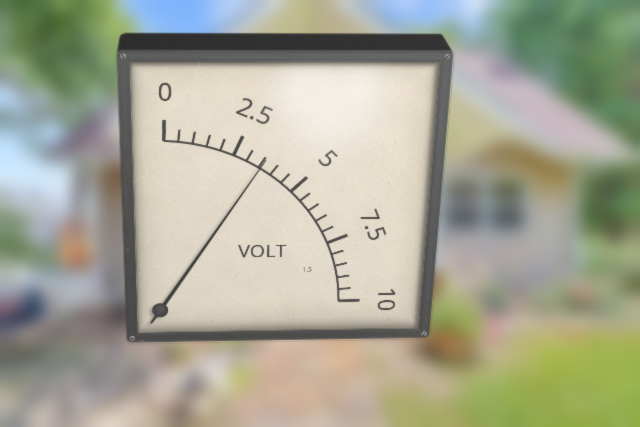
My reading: 3.5; V
